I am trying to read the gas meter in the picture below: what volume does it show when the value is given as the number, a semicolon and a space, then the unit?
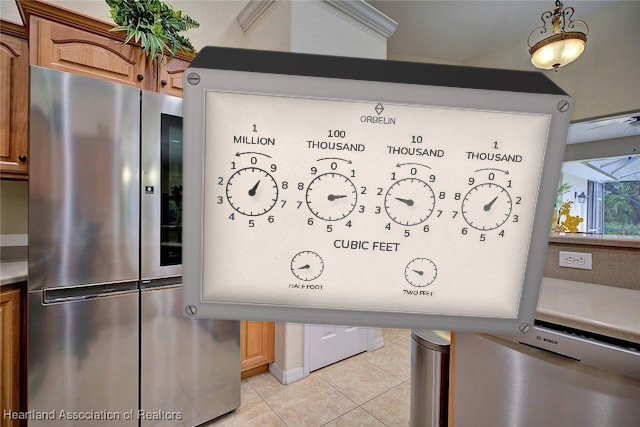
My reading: 922100; ft³
